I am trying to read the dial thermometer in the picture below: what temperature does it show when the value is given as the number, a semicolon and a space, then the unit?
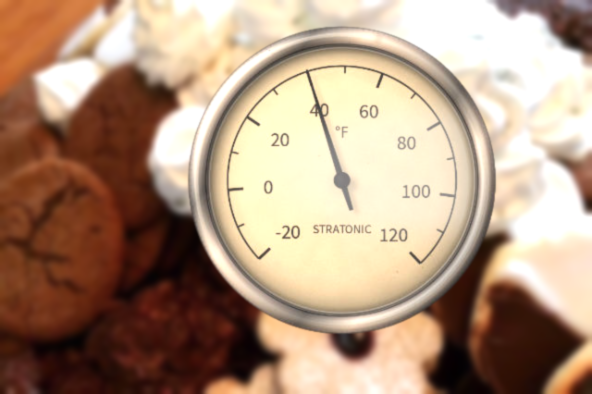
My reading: 40; °F
